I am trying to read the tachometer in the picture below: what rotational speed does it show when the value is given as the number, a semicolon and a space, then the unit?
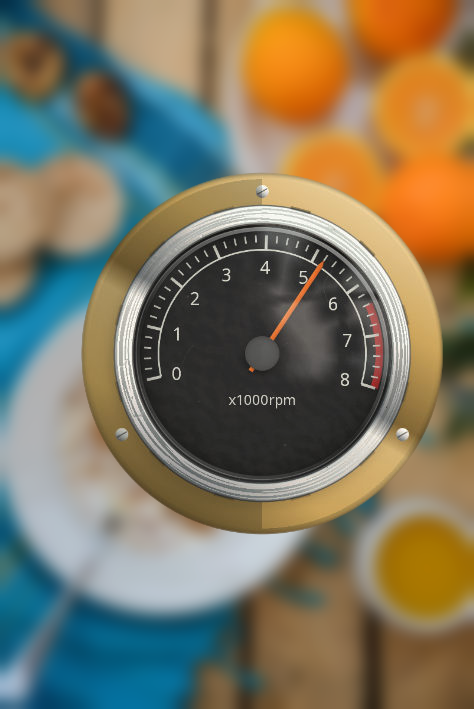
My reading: 5200; rpm
